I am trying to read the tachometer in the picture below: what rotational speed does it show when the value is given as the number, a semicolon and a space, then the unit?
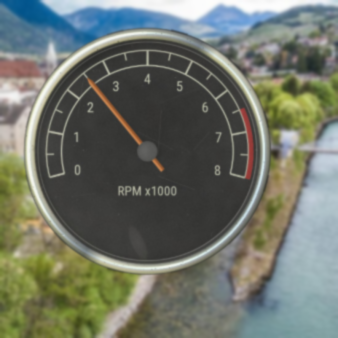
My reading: 2500; rpm
